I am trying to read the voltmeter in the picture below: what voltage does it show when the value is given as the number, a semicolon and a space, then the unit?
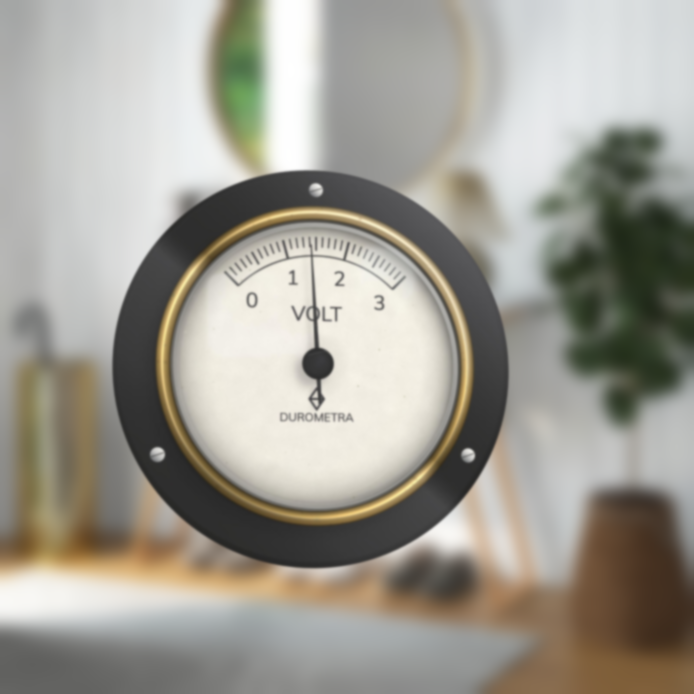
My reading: 1.4; V
